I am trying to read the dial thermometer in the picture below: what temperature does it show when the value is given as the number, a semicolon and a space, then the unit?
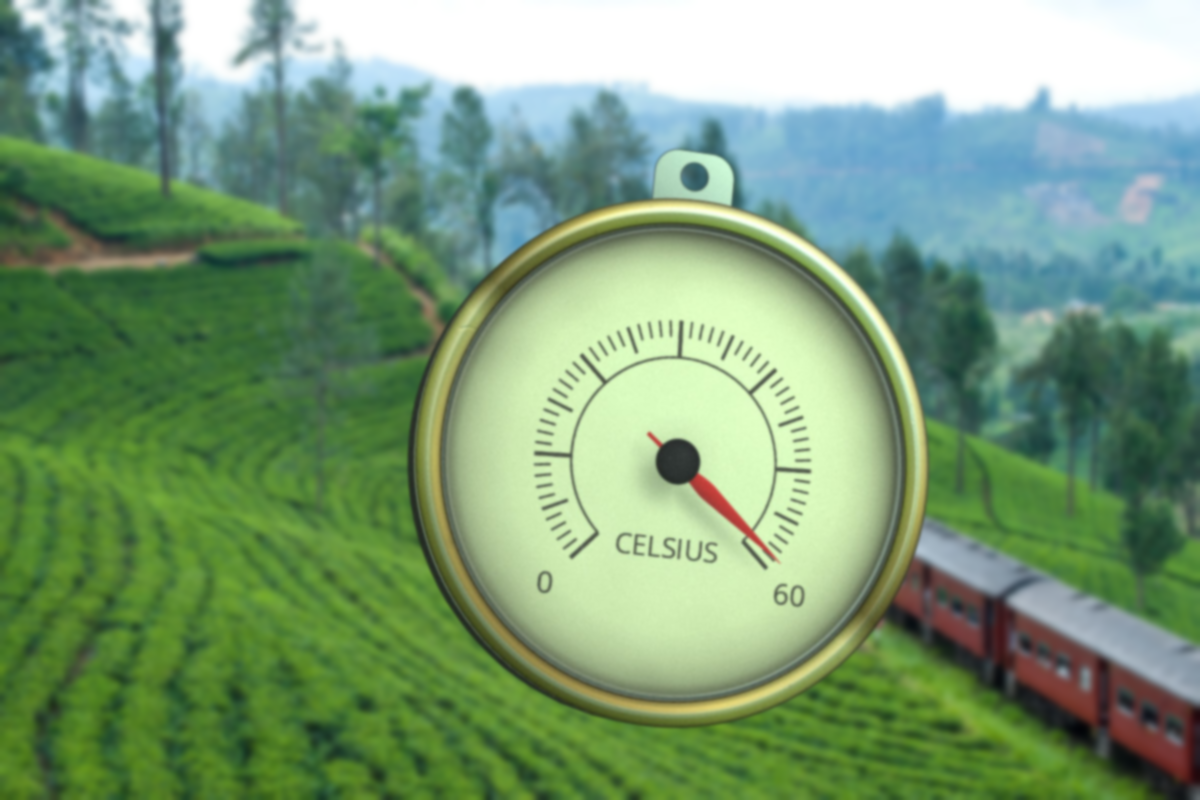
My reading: 59; °C
